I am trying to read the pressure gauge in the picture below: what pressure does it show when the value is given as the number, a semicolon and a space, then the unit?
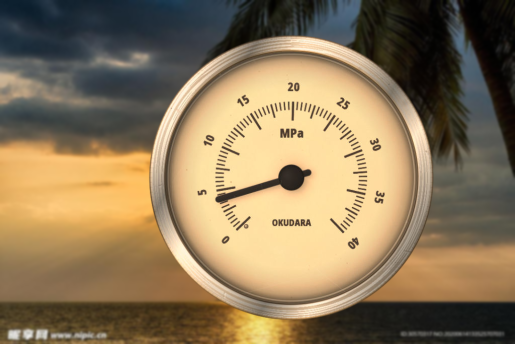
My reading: 4; MPa
